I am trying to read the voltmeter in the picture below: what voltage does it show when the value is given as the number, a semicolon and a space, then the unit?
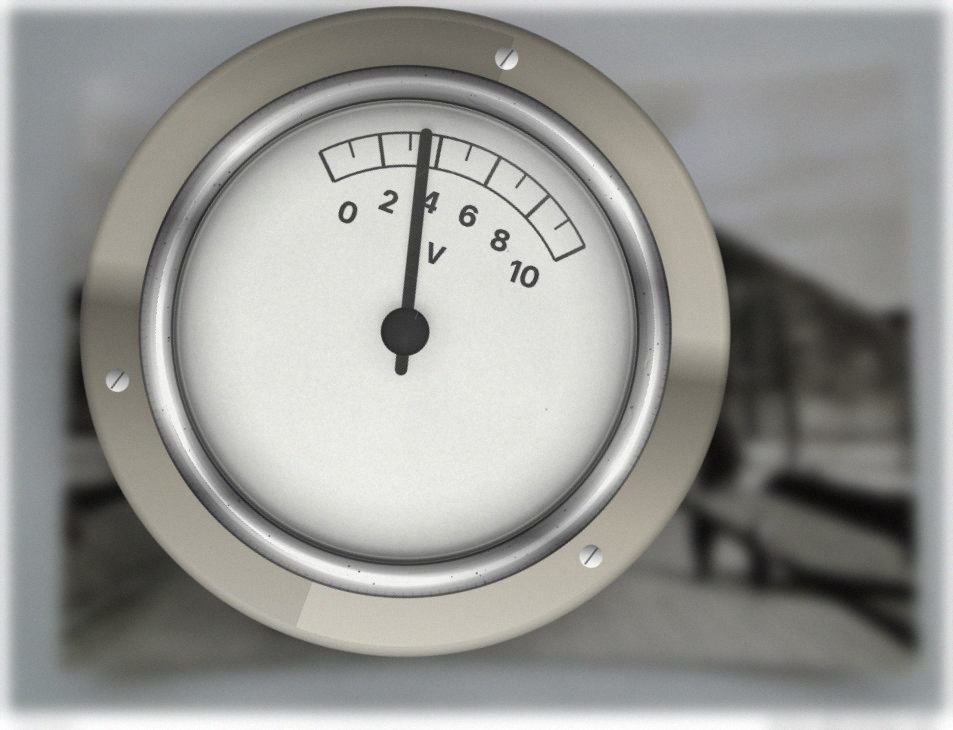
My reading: 3.5; V
